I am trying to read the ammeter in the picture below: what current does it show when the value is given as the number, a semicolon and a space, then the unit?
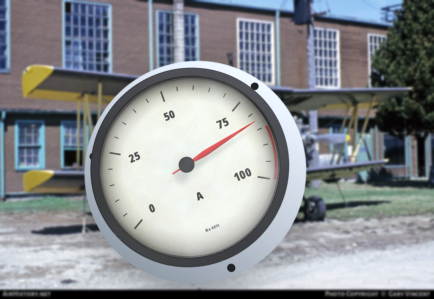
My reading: 82.5; A
